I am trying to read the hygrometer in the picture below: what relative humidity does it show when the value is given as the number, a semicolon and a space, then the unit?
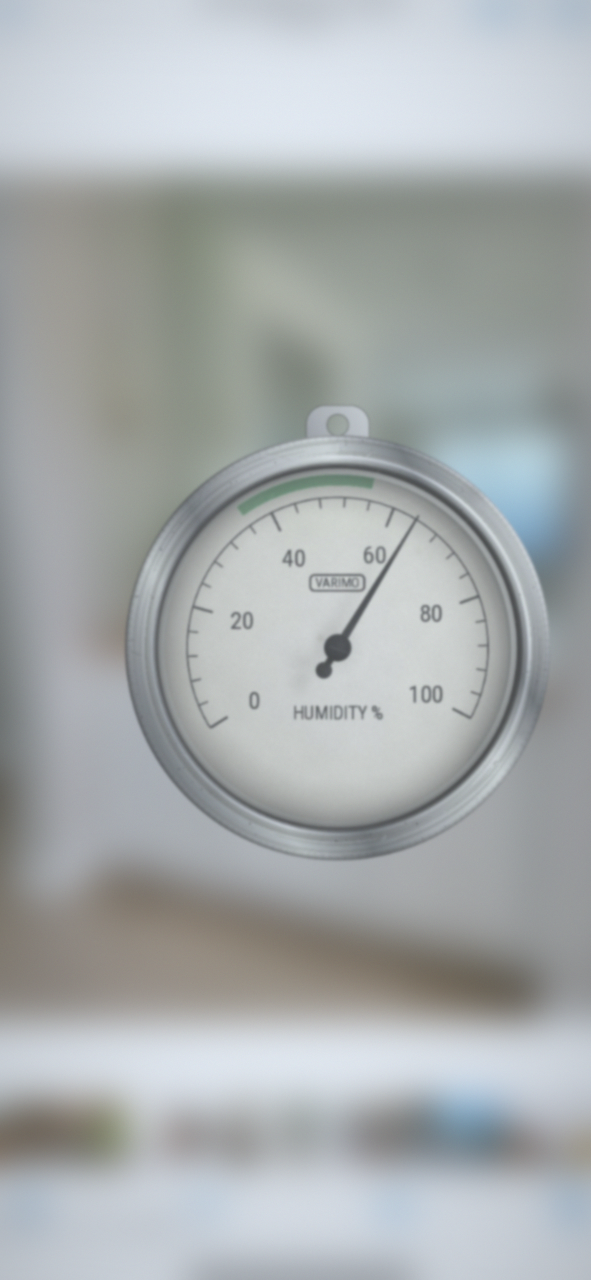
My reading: 64; %
